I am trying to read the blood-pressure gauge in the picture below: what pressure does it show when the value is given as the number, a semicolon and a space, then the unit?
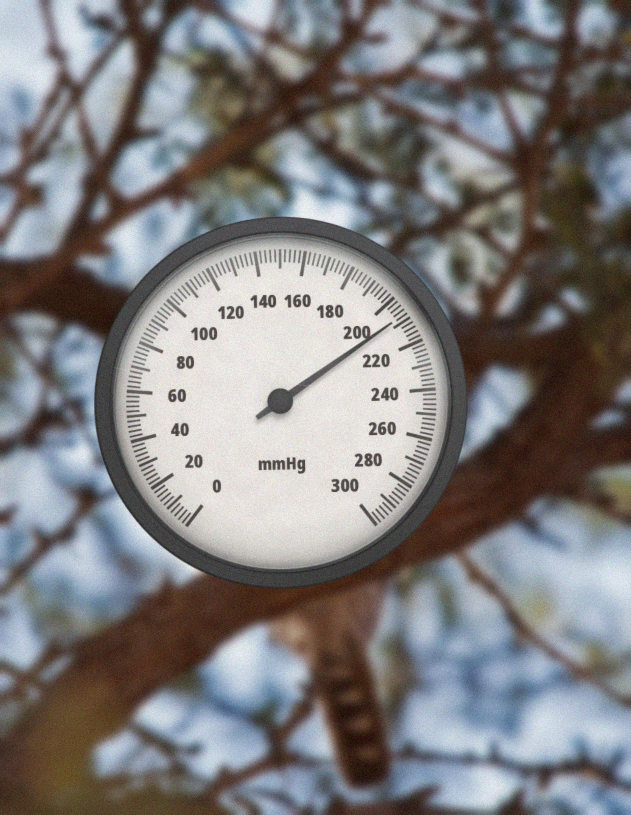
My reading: 208; mmHg
